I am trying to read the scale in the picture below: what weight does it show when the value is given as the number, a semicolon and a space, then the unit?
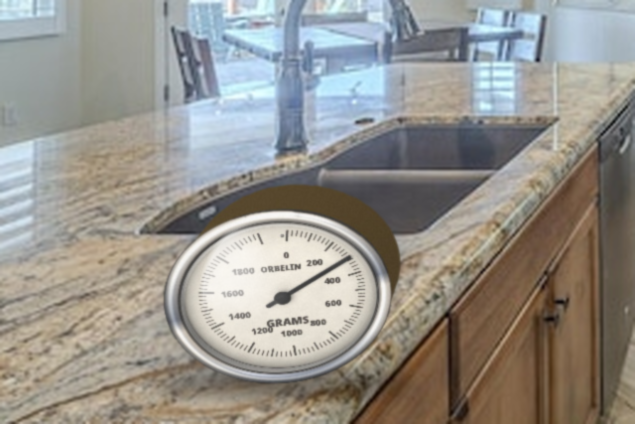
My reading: 300; g
